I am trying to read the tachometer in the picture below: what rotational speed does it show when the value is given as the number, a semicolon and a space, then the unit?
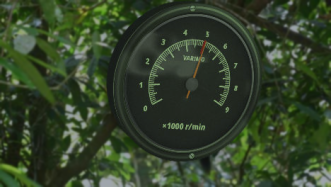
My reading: 5000; rpm
